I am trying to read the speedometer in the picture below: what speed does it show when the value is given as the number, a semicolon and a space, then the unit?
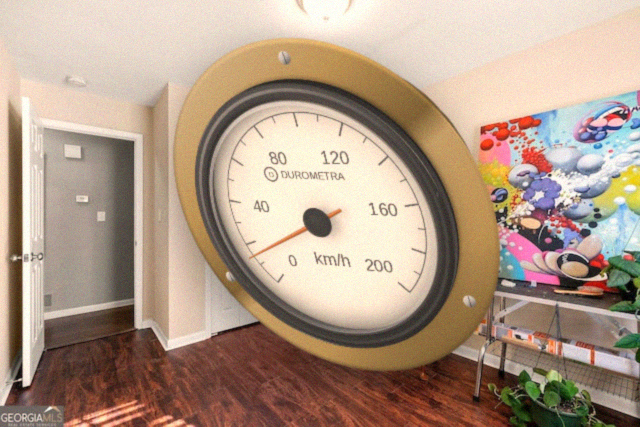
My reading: 15; km/h
